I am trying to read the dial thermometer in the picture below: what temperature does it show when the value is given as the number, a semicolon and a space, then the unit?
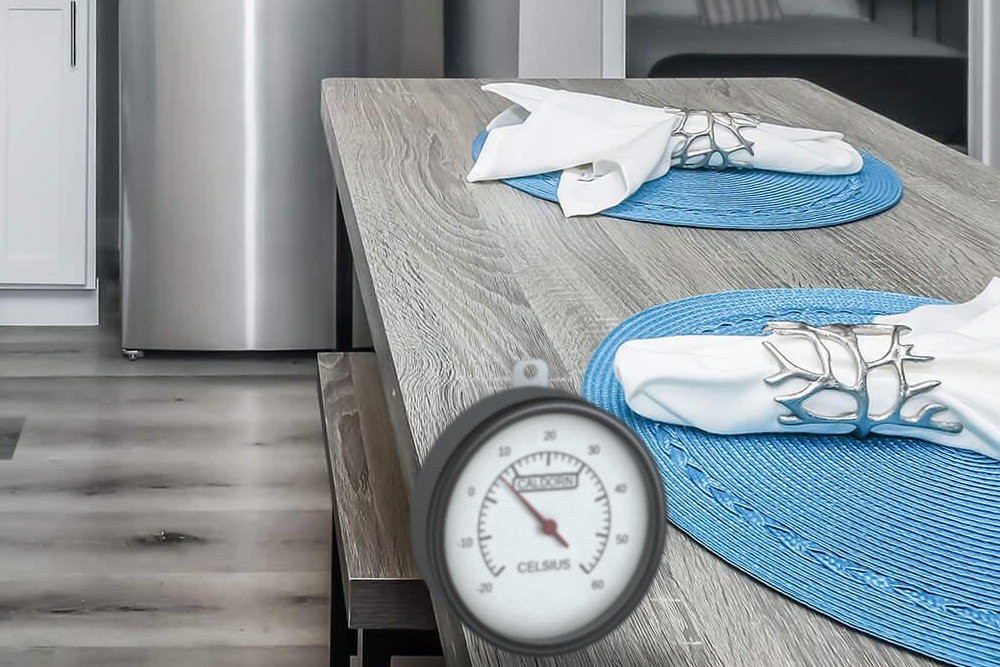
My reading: 6; °C
